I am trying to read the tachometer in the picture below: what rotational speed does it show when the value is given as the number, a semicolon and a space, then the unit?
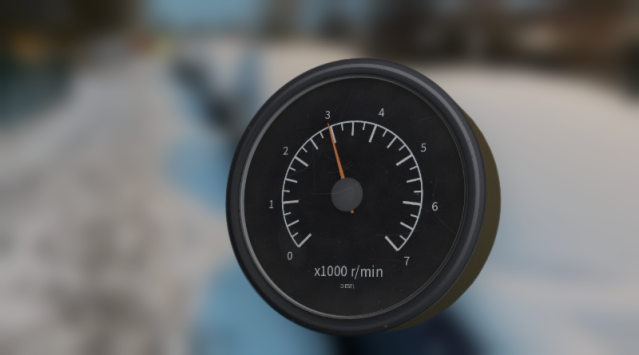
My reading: 3000; rpm
